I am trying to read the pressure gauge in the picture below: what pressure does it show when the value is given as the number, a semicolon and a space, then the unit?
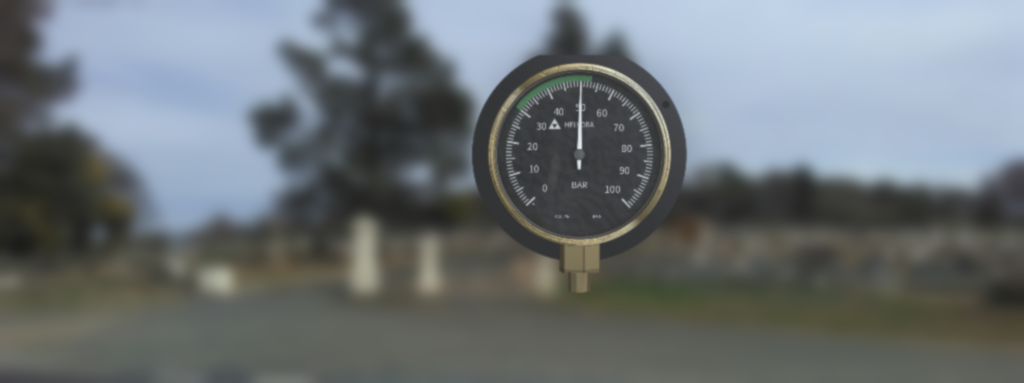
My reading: 50; bar
